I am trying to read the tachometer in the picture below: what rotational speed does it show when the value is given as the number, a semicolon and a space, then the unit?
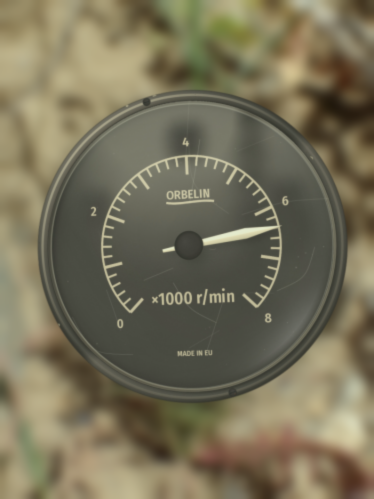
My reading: 6400; rpm
